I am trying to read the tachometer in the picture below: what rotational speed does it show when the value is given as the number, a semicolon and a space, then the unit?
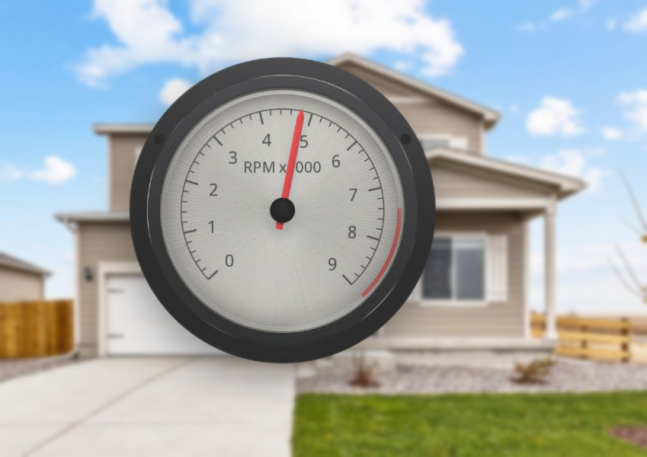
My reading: 4800; rpm
